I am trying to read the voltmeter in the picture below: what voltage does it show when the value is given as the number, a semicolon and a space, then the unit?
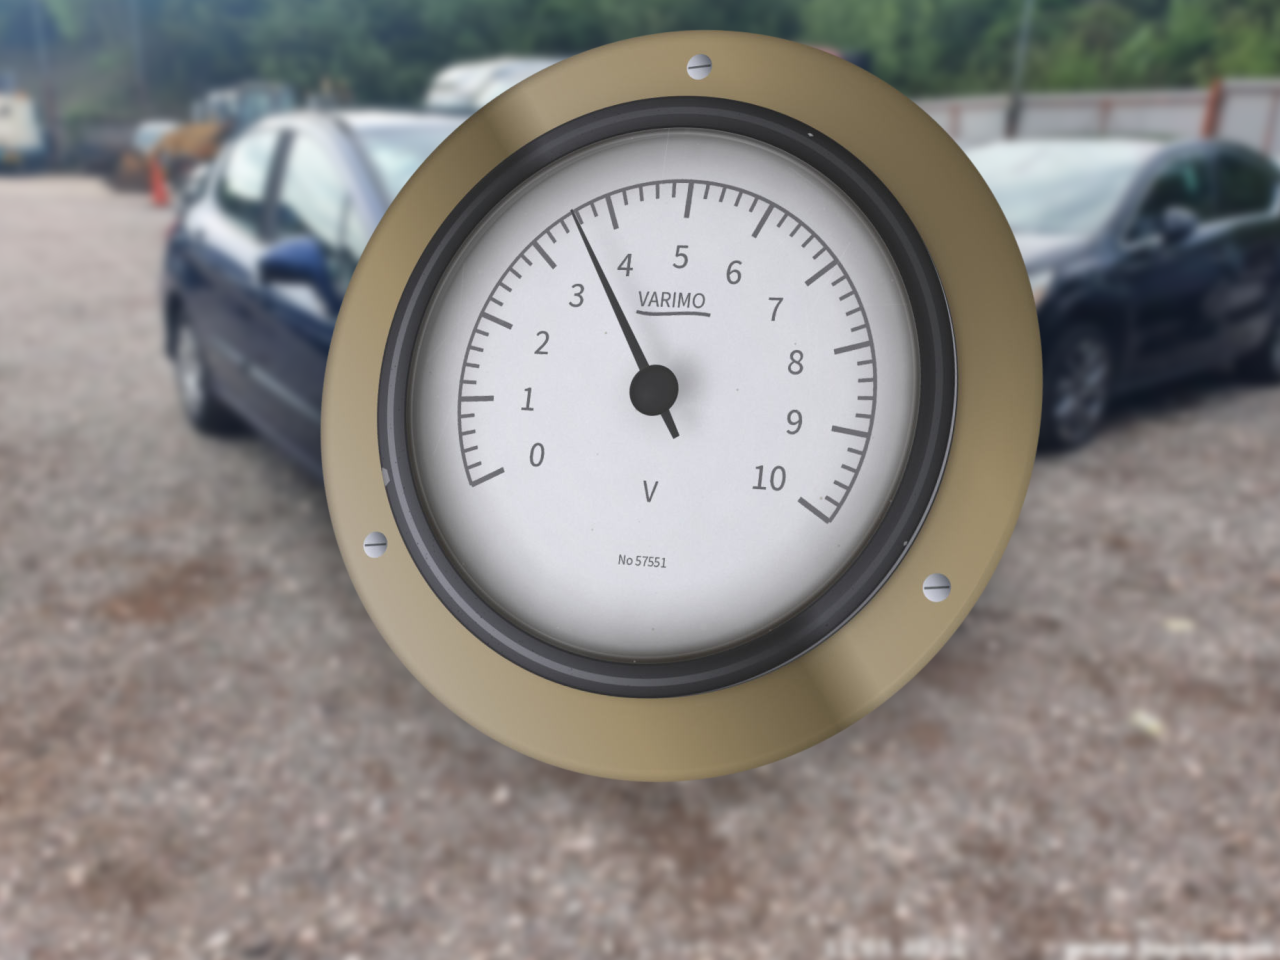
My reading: 3.6; V
